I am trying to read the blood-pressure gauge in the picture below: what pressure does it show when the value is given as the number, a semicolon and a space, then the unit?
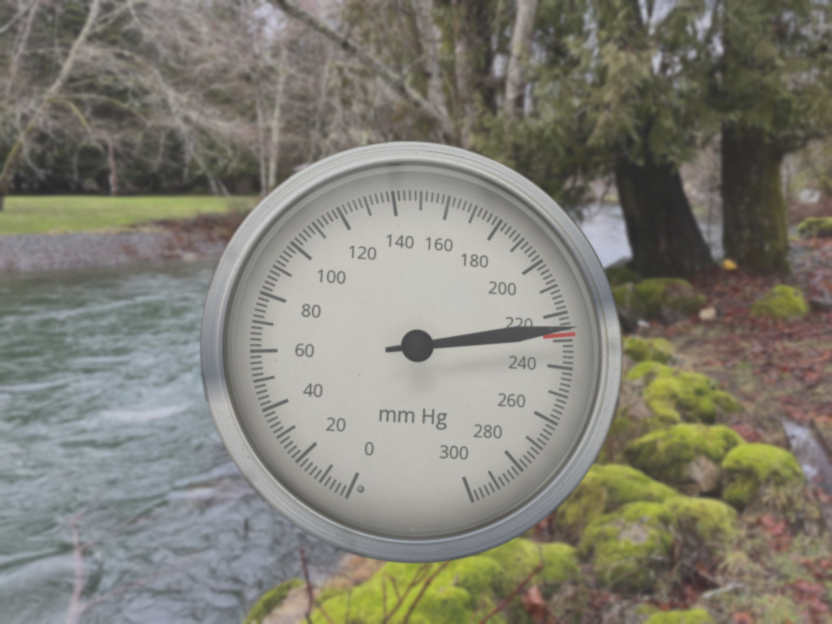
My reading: 226; mmHg
